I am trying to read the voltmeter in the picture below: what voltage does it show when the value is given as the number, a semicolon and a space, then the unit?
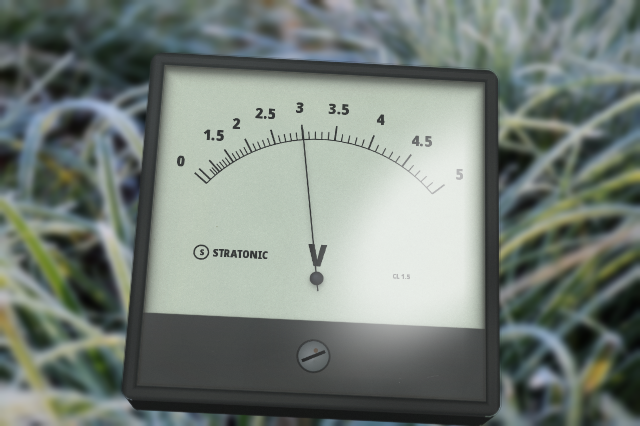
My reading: 3; V
